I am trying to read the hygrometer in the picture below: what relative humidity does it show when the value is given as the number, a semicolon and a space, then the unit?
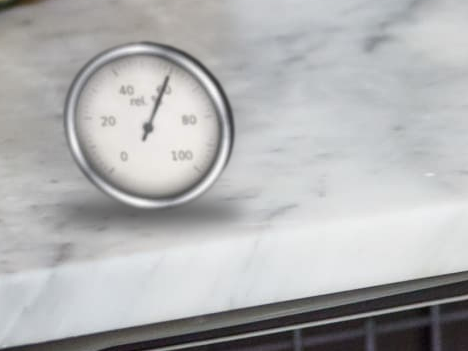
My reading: 60; %
